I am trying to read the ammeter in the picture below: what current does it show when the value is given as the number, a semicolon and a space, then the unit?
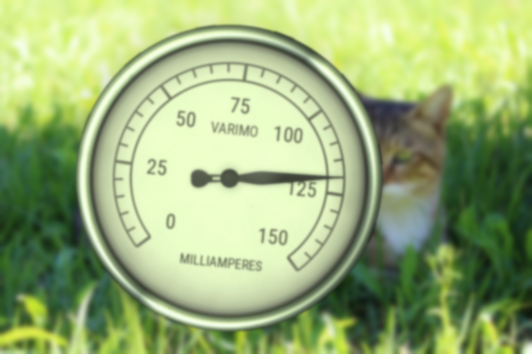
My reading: 120; mA
